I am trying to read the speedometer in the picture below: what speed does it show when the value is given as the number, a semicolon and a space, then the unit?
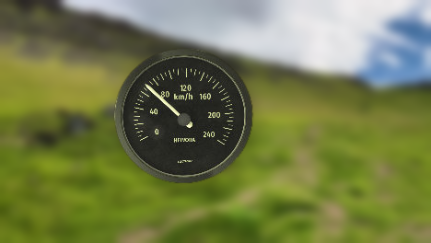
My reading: 70; km/h
